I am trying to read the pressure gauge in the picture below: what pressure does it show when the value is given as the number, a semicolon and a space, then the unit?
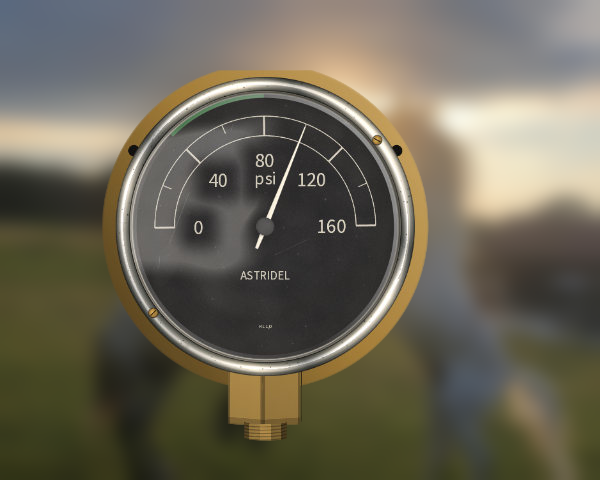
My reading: 100; psi
